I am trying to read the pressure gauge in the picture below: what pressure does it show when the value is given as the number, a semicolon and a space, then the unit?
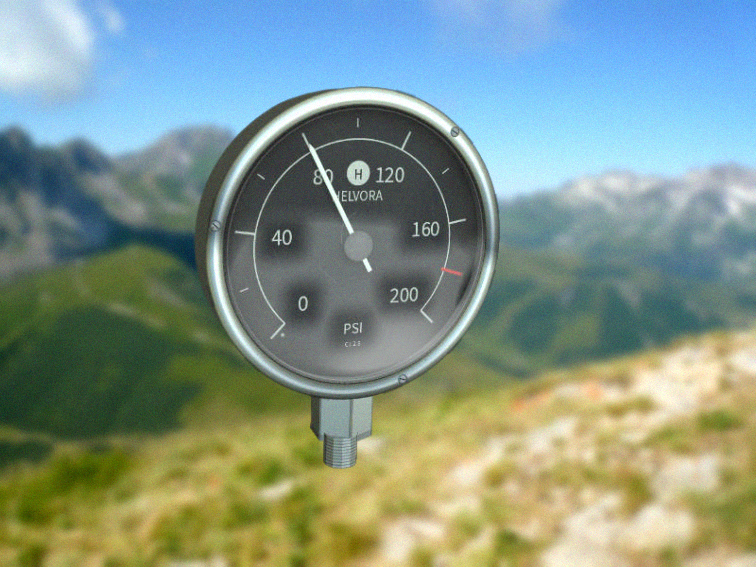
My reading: 80; psi
